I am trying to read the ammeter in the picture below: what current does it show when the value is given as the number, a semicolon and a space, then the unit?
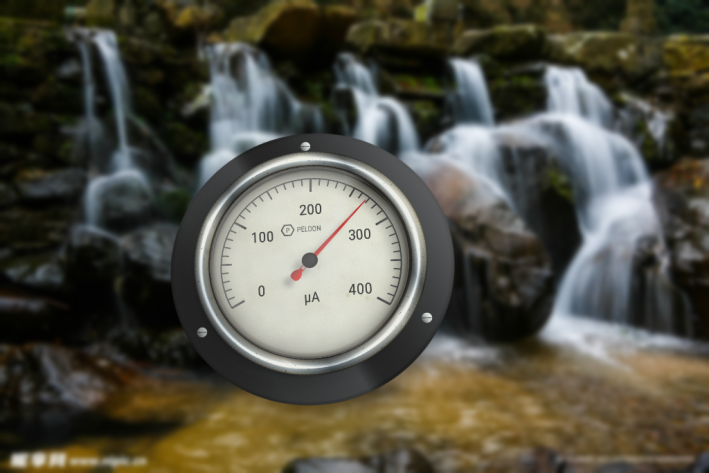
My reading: 270; µA
